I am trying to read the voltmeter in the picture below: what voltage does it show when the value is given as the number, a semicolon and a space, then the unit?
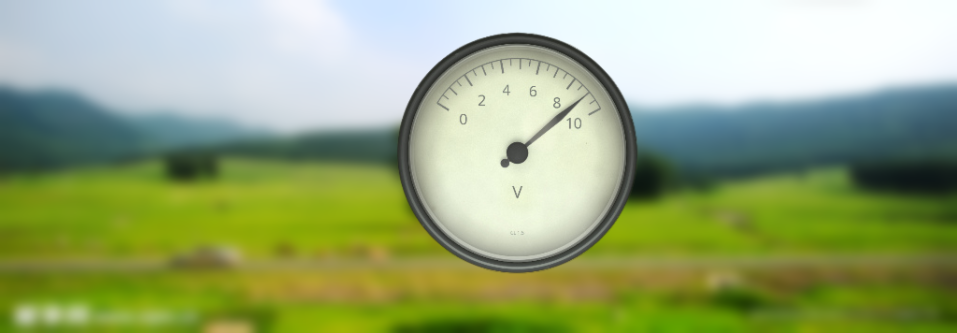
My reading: 9; V
